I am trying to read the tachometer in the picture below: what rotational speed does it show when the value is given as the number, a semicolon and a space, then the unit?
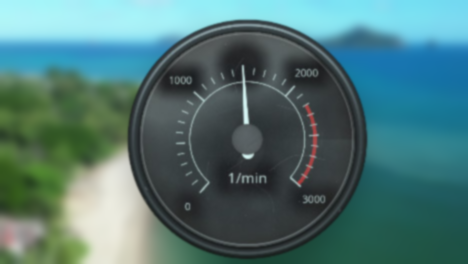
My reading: 1500; rpm
